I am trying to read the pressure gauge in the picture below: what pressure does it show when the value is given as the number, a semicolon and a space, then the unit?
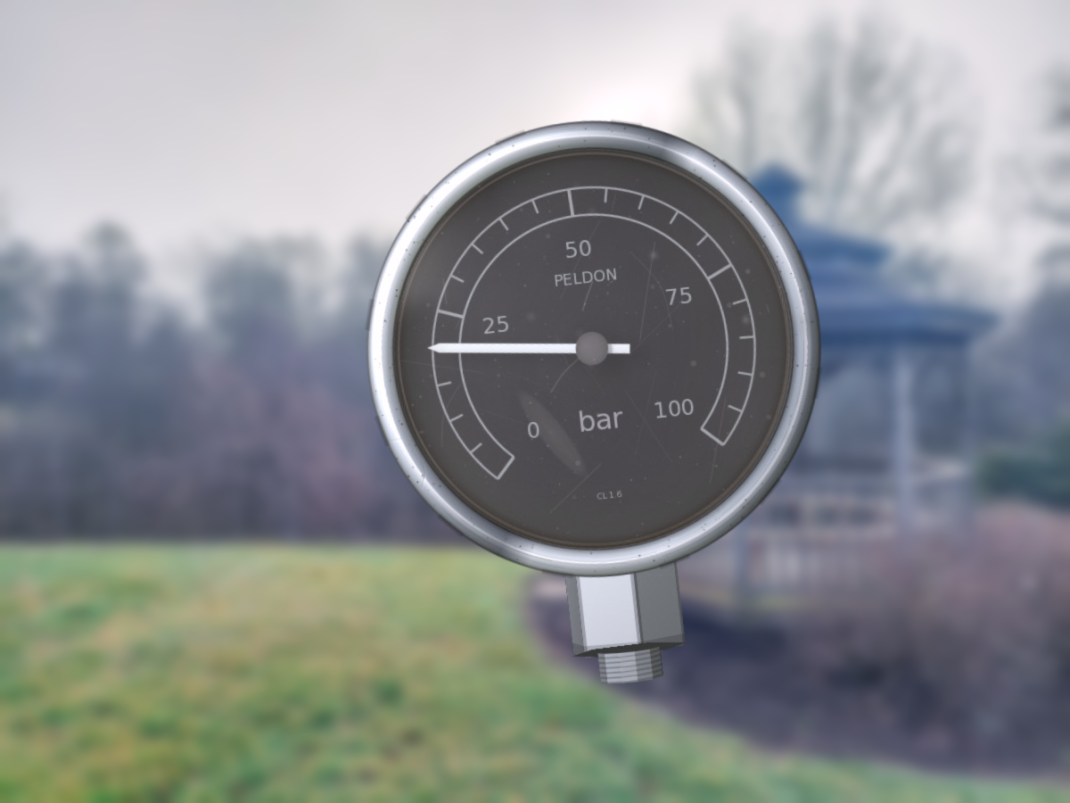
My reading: 20; bar
